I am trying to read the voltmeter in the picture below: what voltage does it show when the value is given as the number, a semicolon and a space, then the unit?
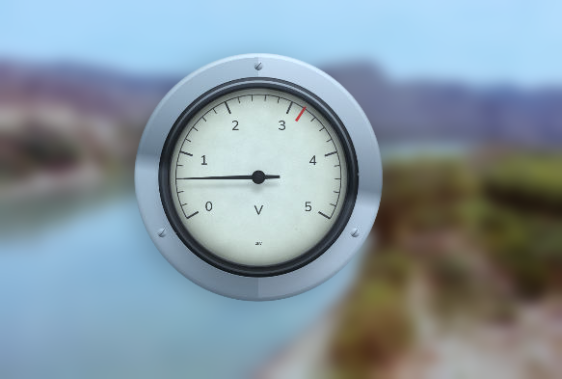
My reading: 0.6; V
